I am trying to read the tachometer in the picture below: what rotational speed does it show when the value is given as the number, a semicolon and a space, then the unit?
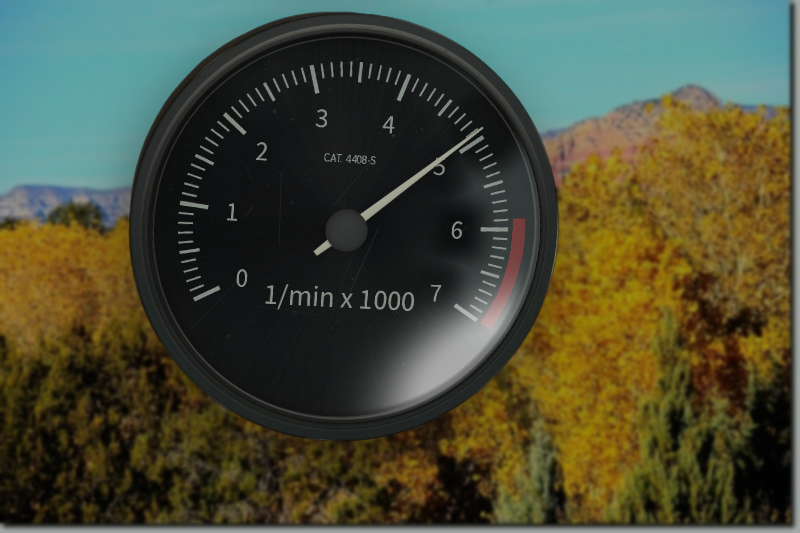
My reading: 4900; rpm
